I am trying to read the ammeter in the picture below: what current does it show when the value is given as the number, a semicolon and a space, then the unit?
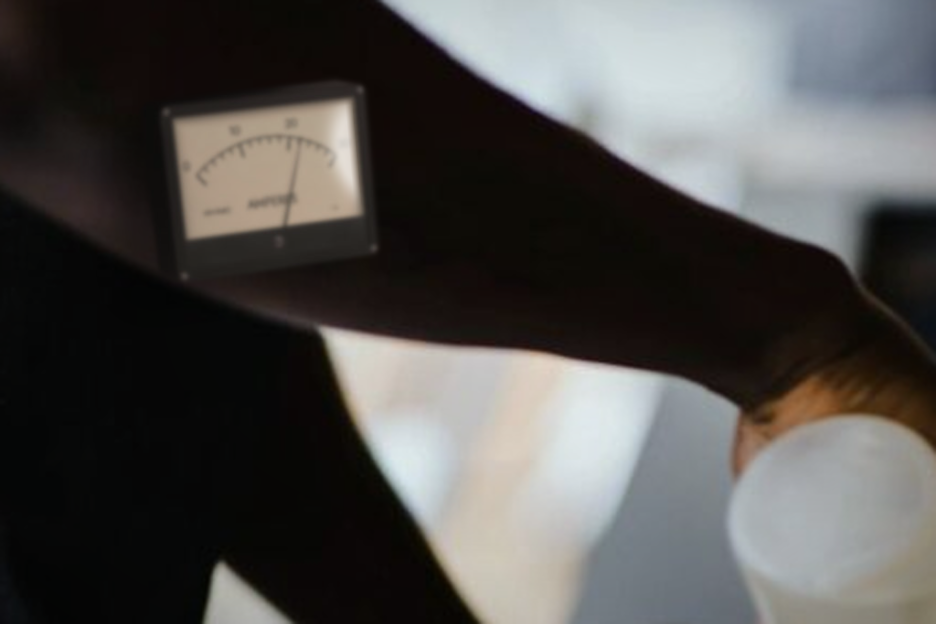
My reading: 22; A
